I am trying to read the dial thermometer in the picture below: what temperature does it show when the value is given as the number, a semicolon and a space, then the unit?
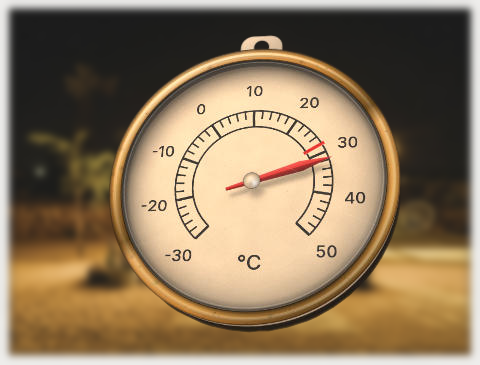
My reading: 32; °C
